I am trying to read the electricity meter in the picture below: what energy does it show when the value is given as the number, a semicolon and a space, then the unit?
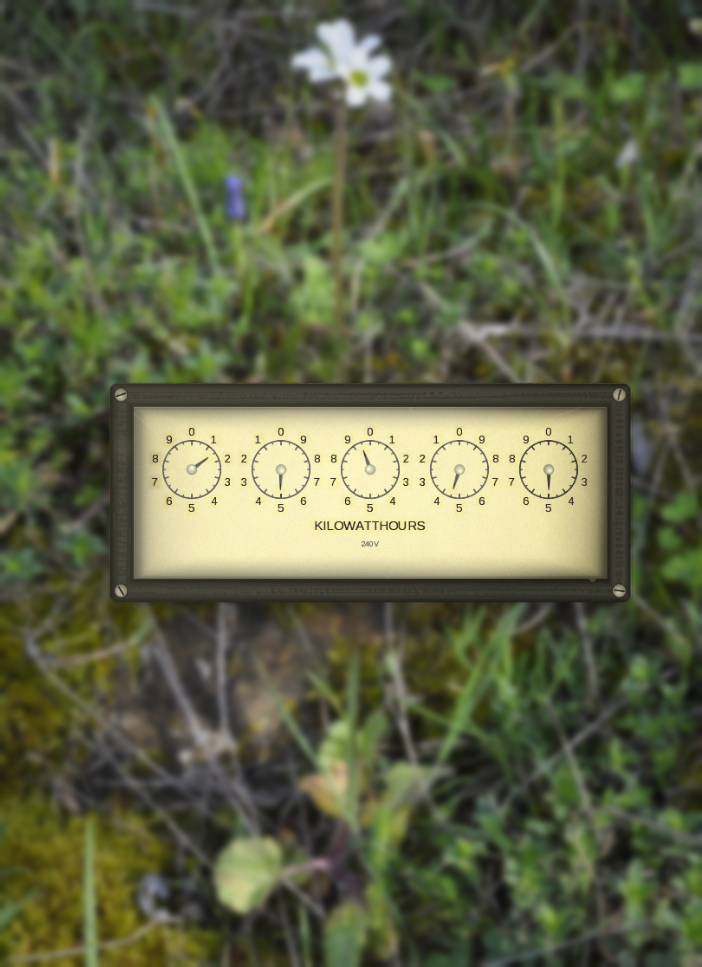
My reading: 14945; kWh
